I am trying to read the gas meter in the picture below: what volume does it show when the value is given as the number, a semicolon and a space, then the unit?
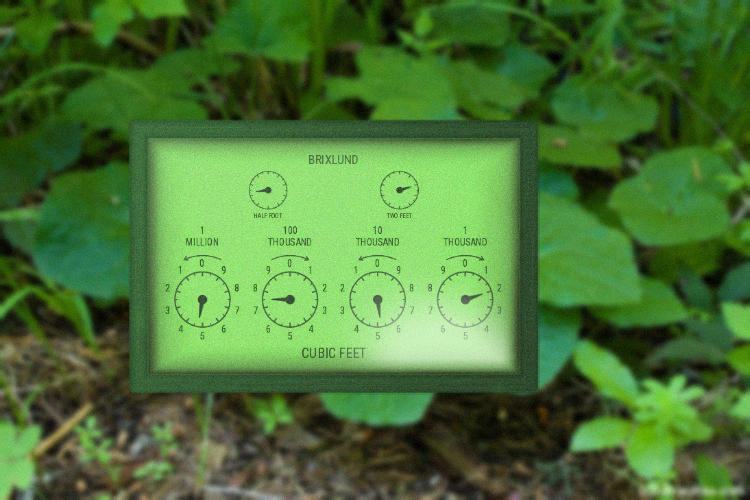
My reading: 475200; ft³
